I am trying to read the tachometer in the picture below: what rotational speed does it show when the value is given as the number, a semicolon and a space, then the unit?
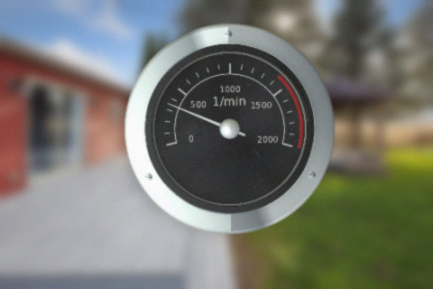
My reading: 350; rpm
